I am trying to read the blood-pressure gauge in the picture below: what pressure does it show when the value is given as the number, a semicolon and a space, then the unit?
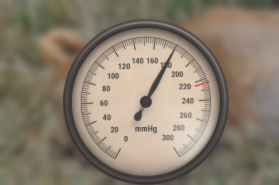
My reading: 180; mmHg
